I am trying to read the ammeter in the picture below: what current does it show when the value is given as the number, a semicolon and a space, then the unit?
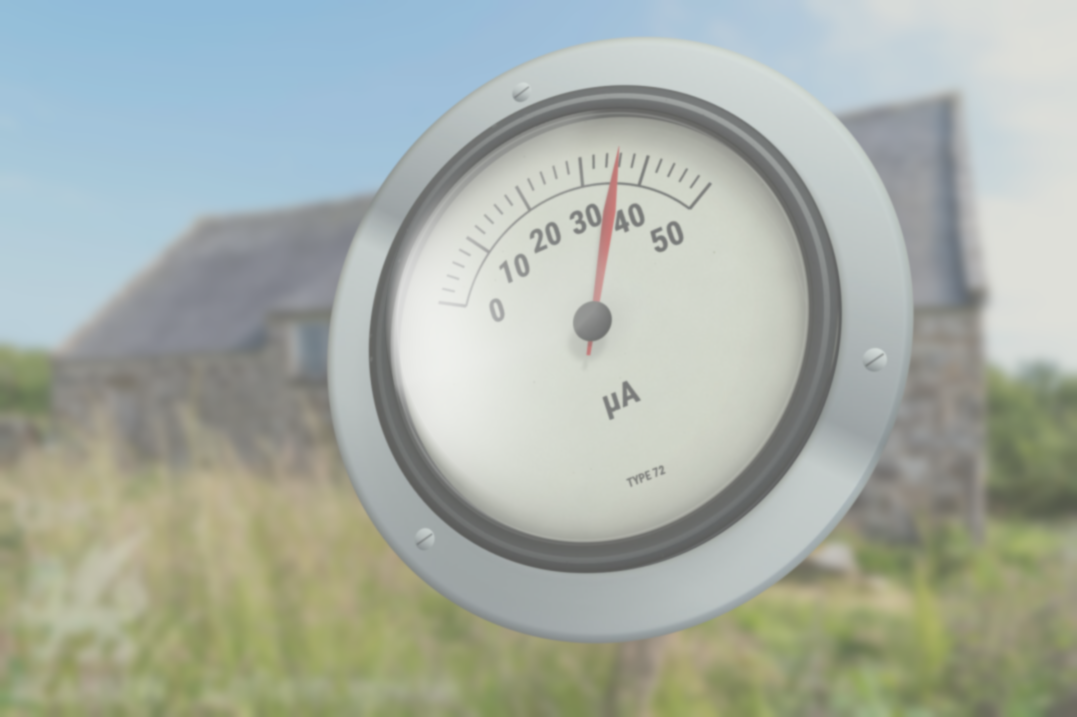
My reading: 36; µA
